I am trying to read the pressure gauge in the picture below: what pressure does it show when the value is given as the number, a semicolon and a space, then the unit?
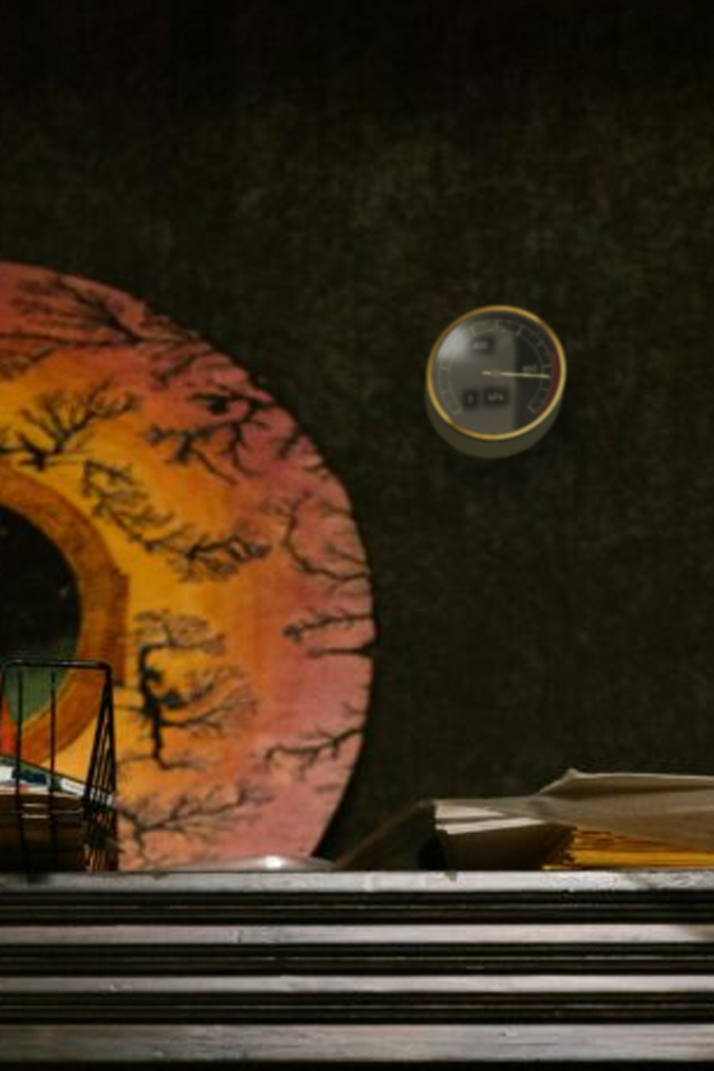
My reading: 850; kPa
